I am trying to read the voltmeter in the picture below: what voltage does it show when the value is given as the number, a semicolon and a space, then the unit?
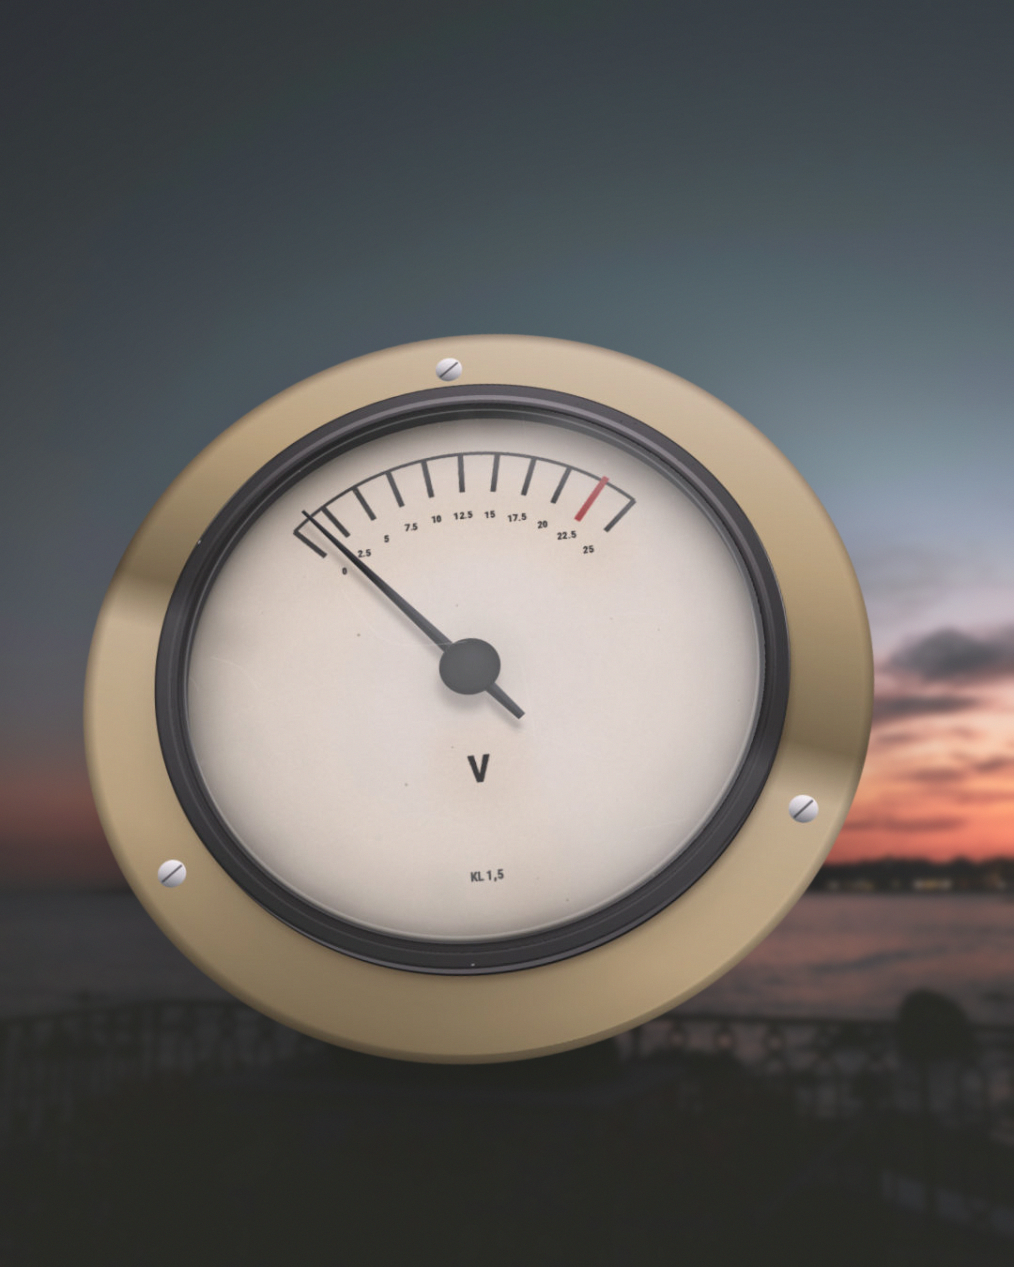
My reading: 1.25; V
